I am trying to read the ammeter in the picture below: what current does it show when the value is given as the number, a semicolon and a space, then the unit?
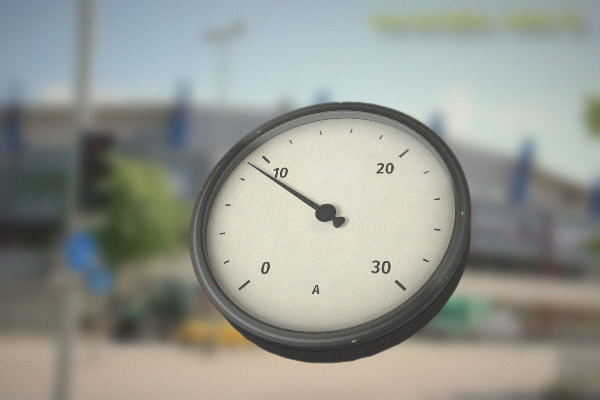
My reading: 9; A
